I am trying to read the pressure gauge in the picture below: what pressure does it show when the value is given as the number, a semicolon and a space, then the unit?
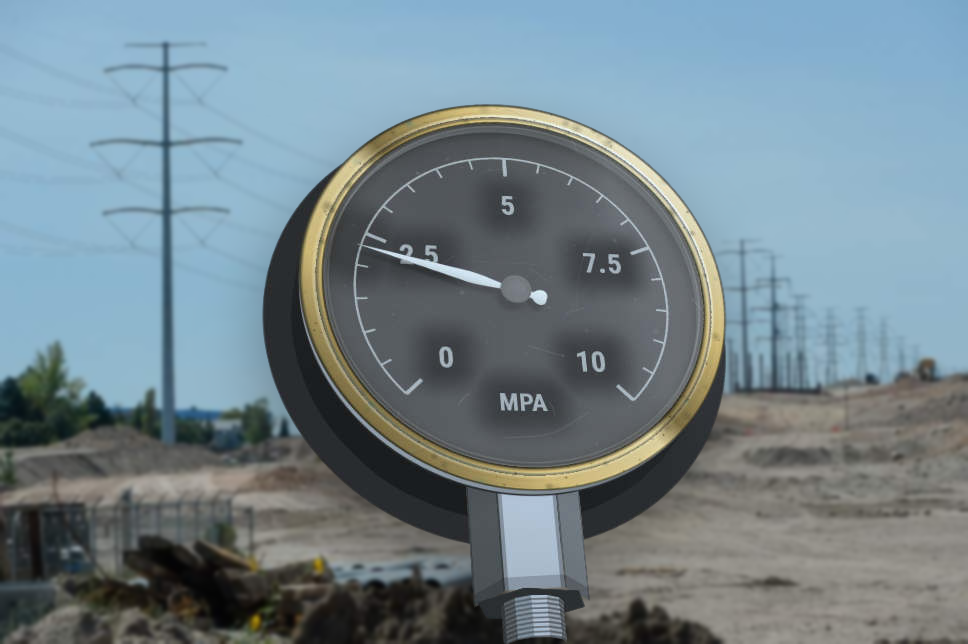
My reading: 2.25; MPa
